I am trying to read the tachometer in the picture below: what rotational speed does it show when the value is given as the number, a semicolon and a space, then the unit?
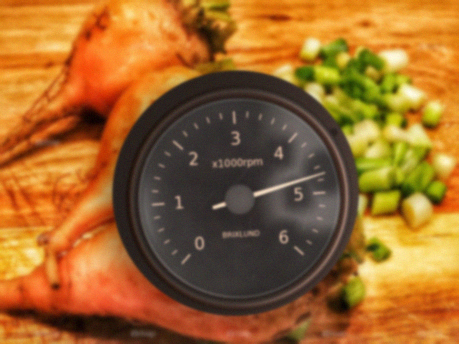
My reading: 4700; rpm
